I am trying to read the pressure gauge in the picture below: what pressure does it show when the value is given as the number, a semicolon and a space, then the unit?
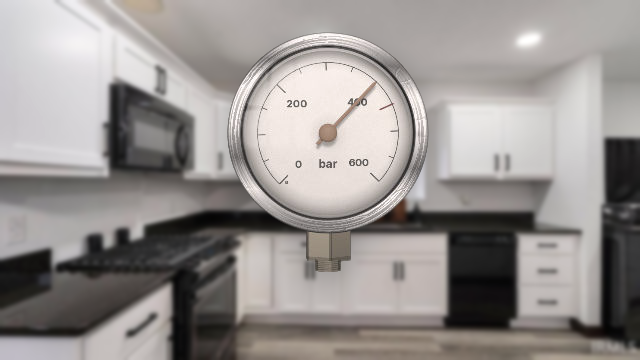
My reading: 400; bar
